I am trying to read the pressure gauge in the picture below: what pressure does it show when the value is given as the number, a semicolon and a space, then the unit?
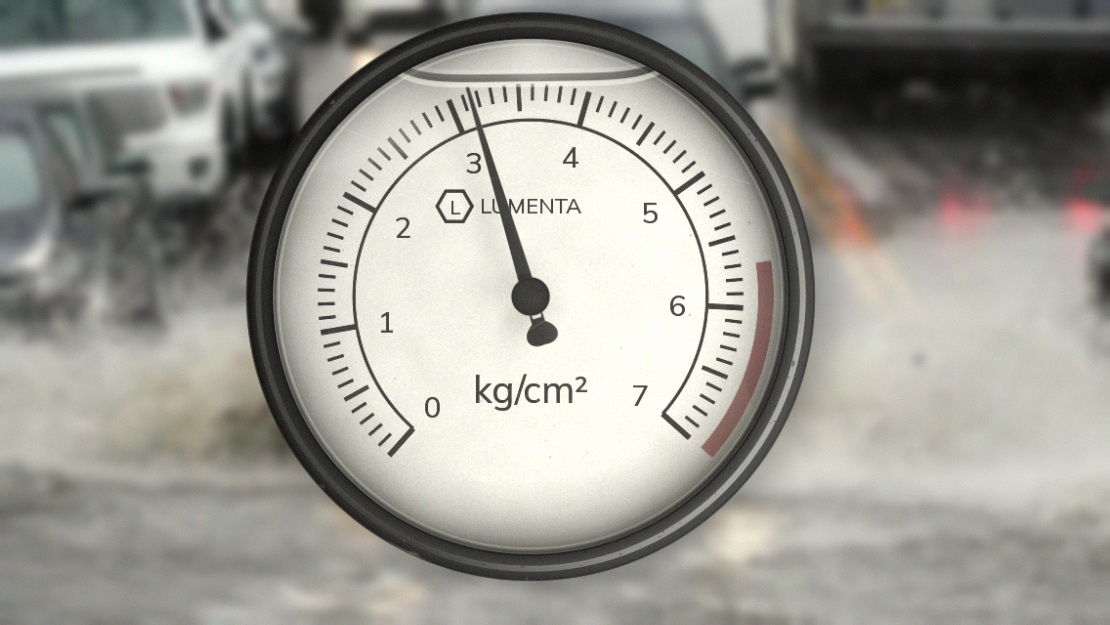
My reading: 3.15; kg/cm²
